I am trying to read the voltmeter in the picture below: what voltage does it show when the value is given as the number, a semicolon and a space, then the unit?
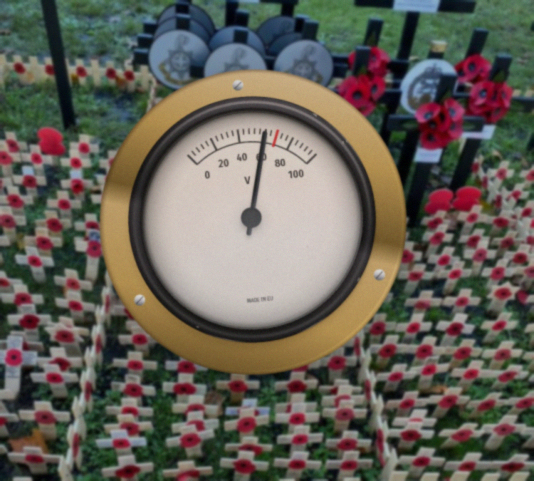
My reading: 60; V
